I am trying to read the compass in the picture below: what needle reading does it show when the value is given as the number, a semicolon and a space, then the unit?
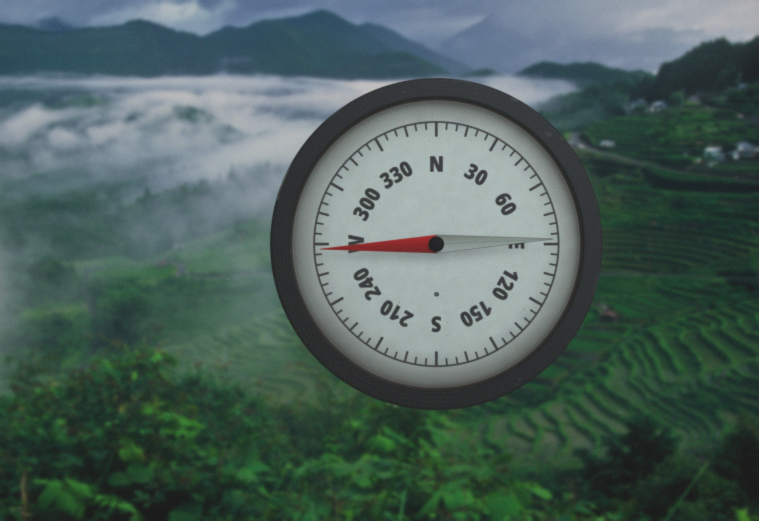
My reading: 267.5; °
